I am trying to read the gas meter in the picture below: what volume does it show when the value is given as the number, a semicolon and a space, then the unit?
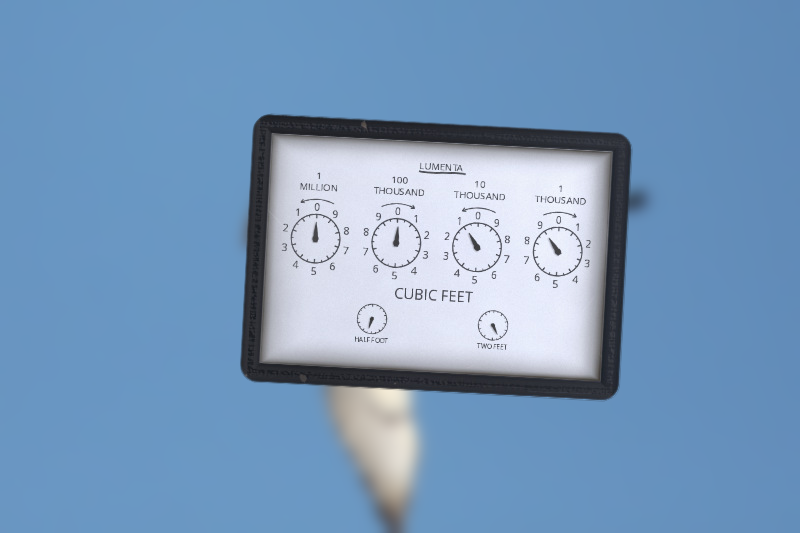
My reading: 900; ft³
